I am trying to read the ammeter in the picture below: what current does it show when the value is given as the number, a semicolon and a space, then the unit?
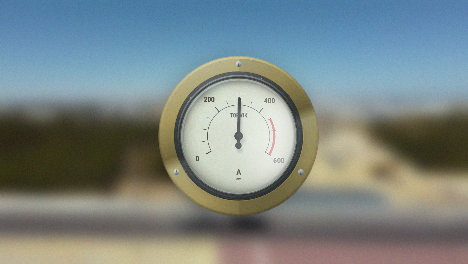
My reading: 300; A
